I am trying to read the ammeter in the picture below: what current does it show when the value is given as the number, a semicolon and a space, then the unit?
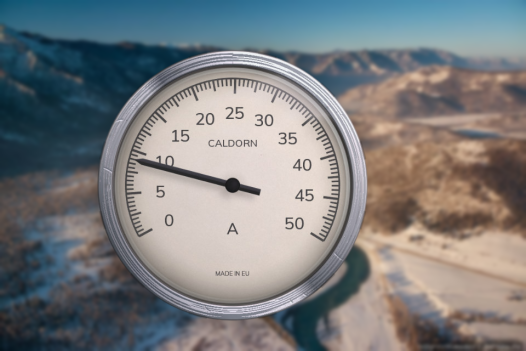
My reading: 9; A
